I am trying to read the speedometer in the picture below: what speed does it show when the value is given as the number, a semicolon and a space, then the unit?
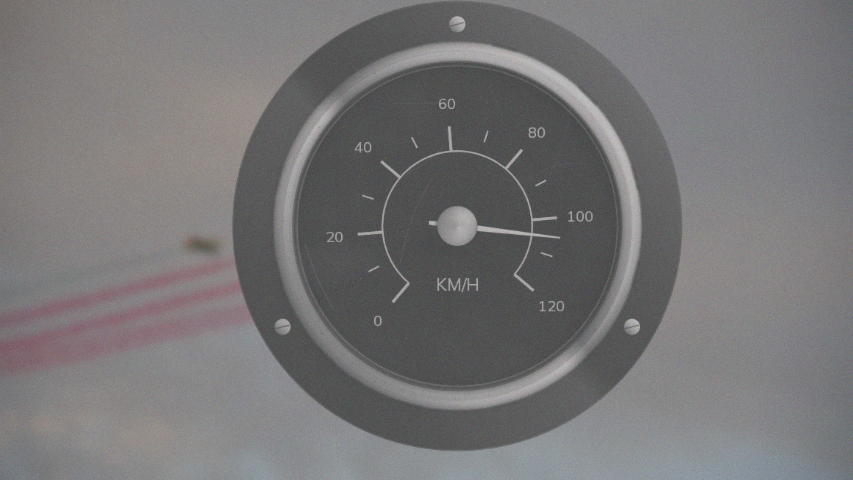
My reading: 105; km/h
